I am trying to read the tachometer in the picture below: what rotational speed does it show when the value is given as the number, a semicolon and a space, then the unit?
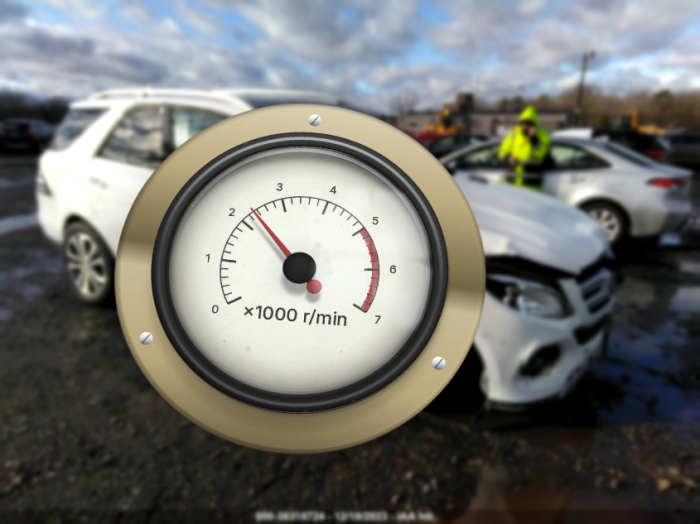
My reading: 2300; rpm
